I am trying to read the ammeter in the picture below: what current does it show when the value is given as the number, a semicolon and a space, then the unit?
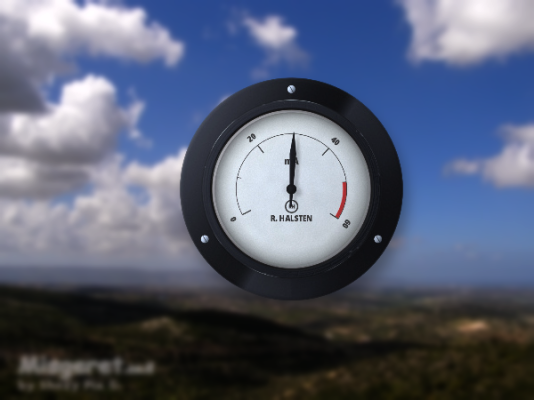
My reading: 30; mA
